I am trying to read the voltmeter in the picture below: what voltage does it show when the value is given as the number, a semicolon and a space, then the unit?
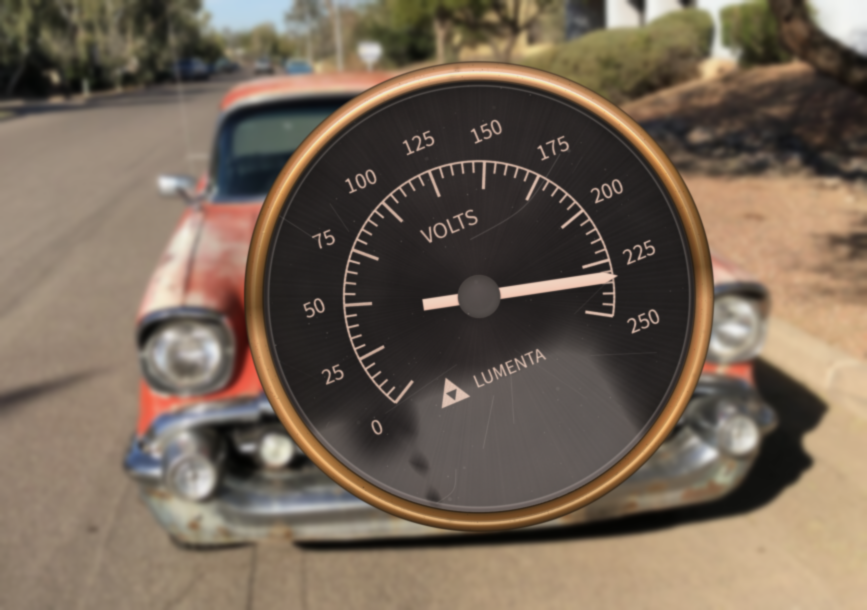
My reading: 232.5; V
